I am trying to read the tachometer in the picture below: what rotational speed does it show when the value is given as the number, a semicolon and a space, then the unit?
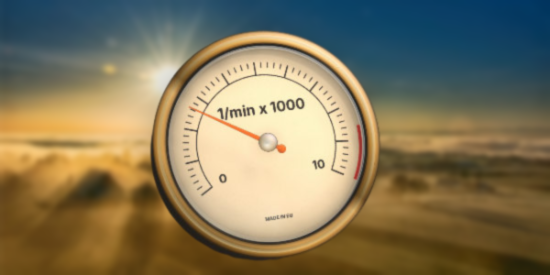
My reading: 2600; rpm
